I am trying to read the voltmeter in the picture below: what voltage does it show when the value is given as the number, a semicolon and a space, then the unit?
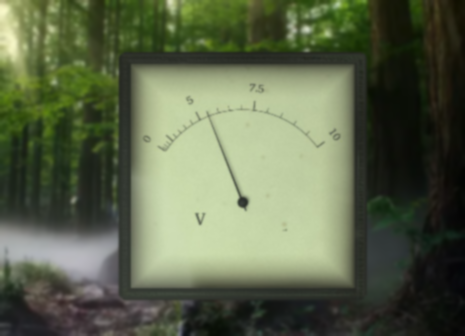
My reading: 5.5; V
